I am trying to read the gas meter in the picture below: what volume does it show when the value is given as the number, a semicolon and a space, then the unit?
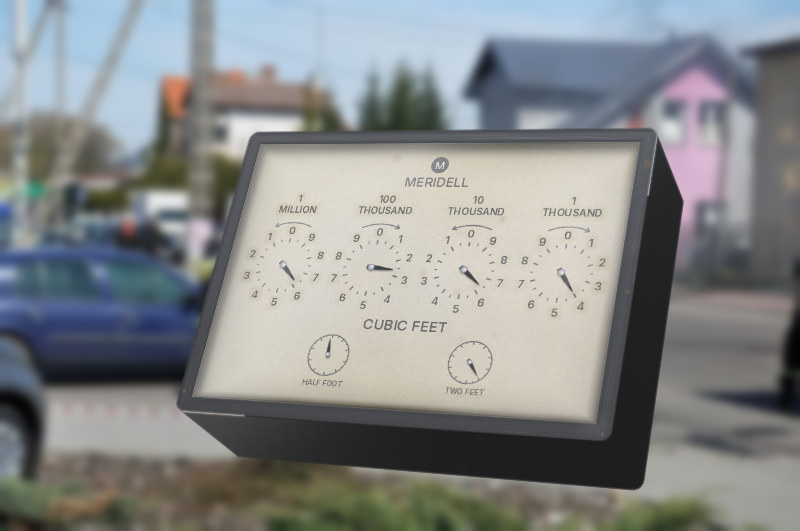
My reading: 626400; ft³
